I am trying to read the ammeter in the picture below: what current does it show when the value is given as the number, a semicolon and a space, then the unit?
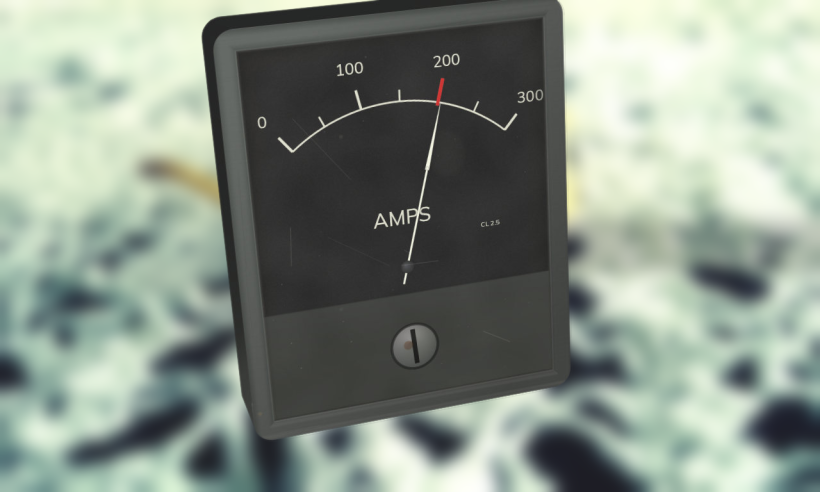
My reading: 200; A
